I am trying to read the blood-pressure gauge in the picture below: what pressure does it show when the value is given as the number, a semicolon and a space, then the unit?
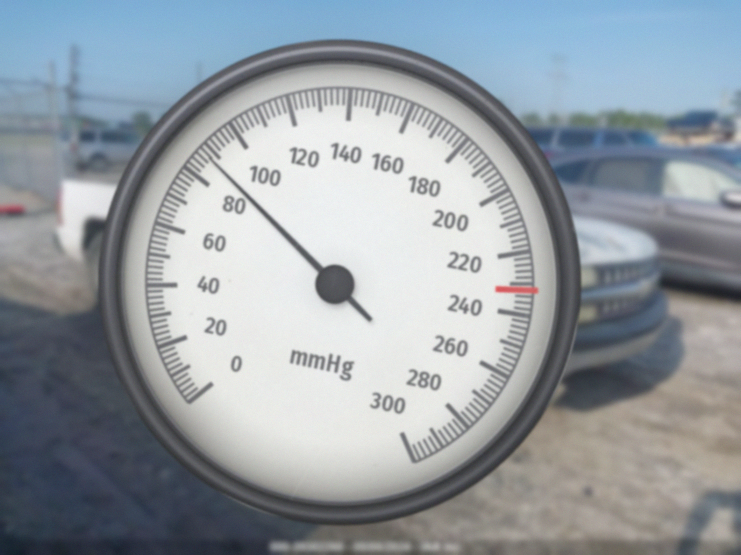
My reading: 88; mmHg
